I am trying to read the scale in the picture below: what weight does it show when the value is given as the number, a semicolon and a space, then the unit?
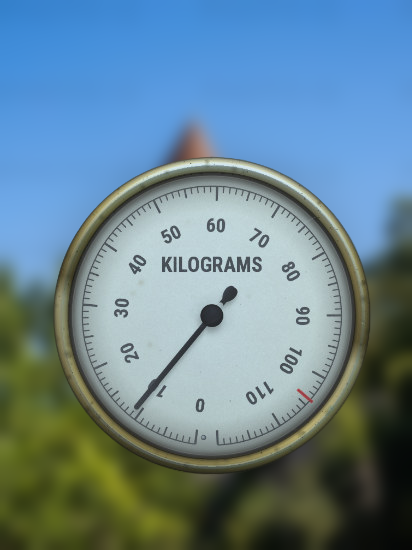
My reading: 11; kg
